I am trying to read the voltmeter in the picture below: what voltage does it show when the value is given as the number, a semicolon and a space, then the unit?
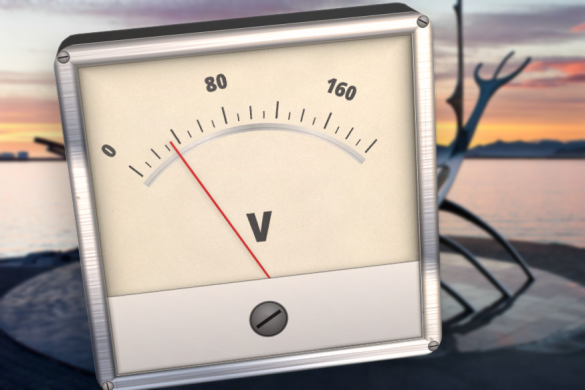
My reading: 35; V
